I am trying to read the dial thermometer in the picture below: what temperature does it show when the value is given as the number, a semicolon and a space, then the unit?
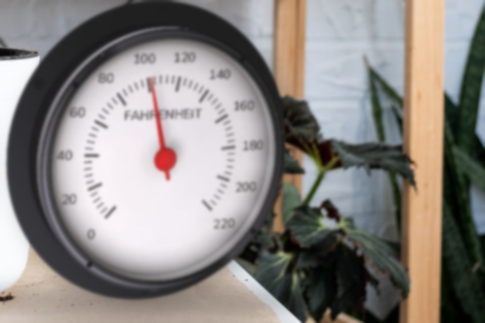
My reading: 100; °F
